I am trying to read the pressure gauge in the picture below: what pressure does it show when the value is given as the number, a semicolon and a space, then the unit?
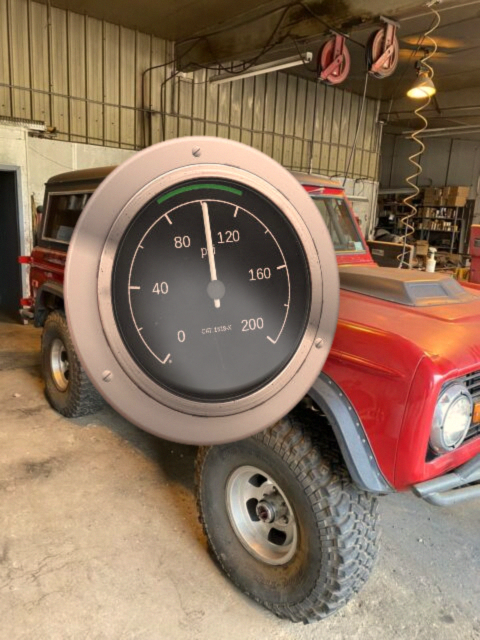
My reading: 100; psi
